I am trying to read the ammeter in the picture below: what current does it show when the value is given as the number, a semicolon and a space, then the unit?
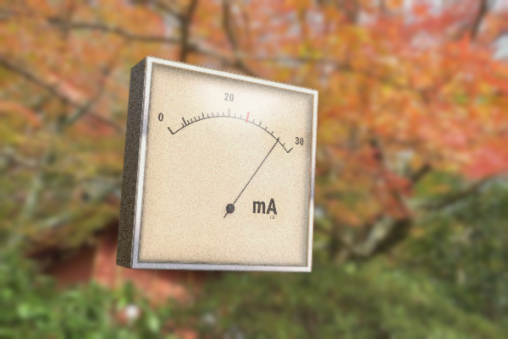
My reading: 28; mA
